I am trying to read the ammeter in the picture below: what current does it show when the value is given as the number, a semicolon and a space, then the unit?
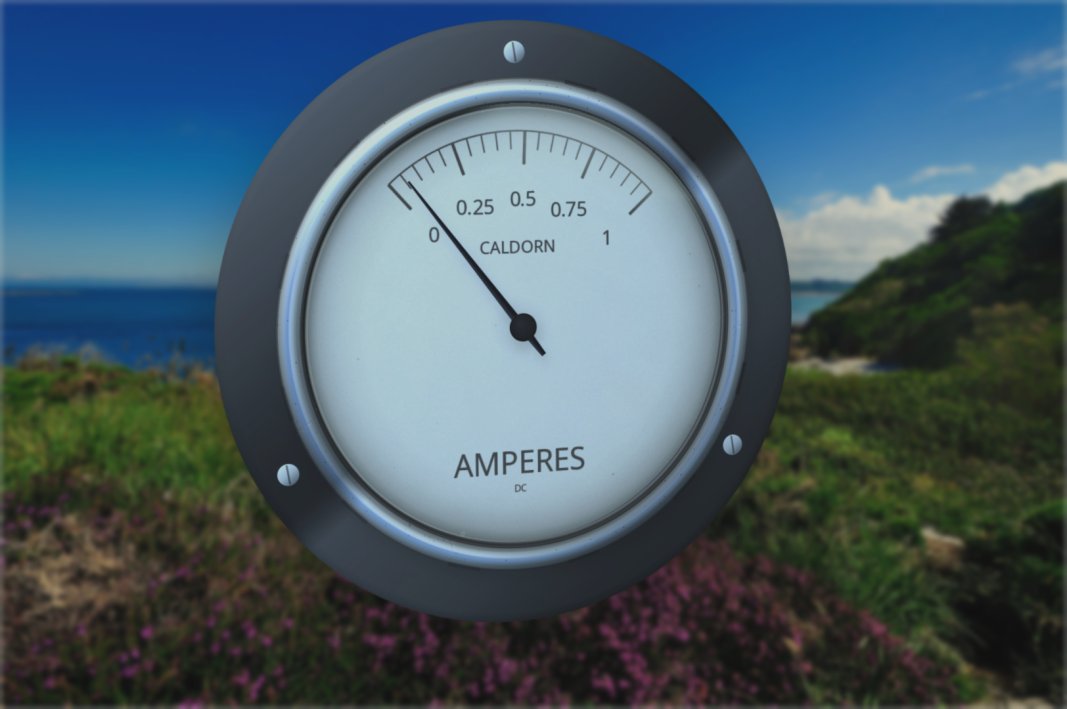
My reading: 0.05; A
